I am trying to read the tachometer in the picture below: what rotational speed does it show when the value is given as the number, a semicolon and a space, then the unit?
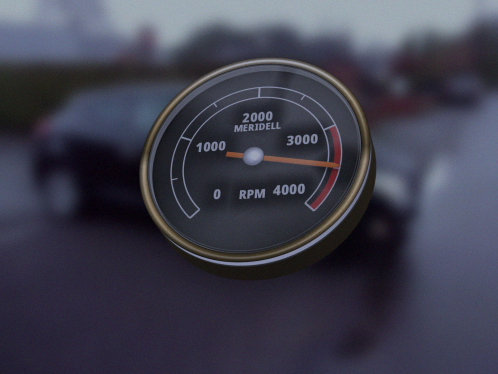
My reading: 3500; rpm
